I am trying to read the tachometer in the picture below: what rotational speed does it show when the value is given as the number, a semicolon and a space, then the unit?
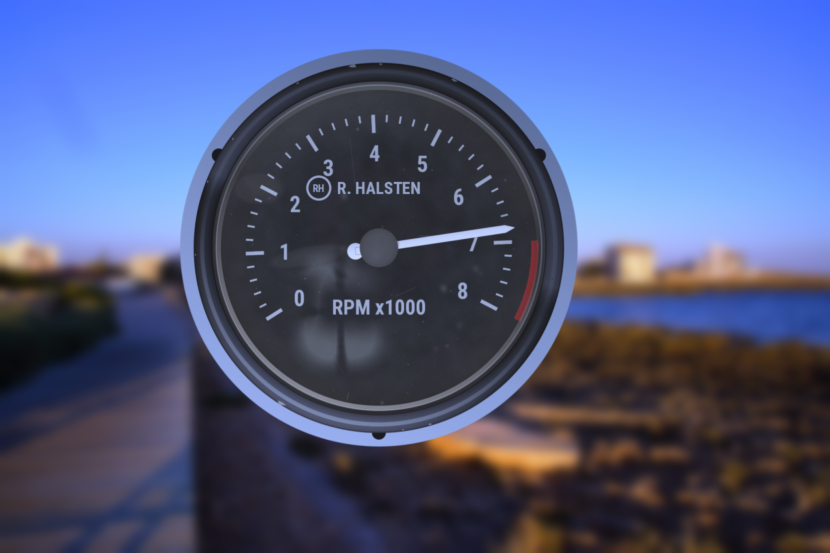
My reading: 6800; rpm
